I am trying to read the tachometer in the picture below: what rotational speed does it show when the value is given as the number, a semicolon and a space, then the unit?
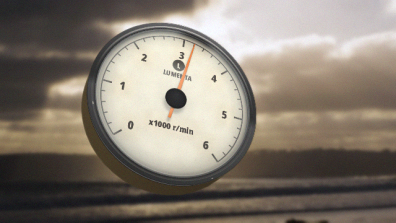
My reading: 3200; rpm
